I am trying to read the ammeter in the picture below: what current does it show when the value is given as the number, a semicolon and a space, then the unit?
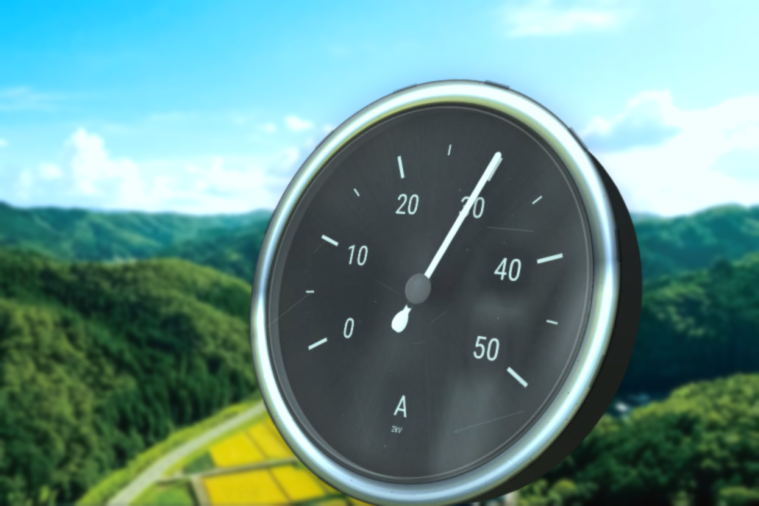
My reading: 30; A
